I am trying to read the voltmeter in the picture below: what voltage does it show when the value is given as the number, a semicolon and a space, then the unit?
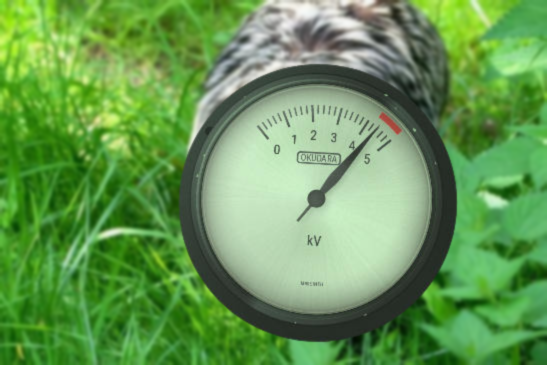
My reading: 4.4; kV
